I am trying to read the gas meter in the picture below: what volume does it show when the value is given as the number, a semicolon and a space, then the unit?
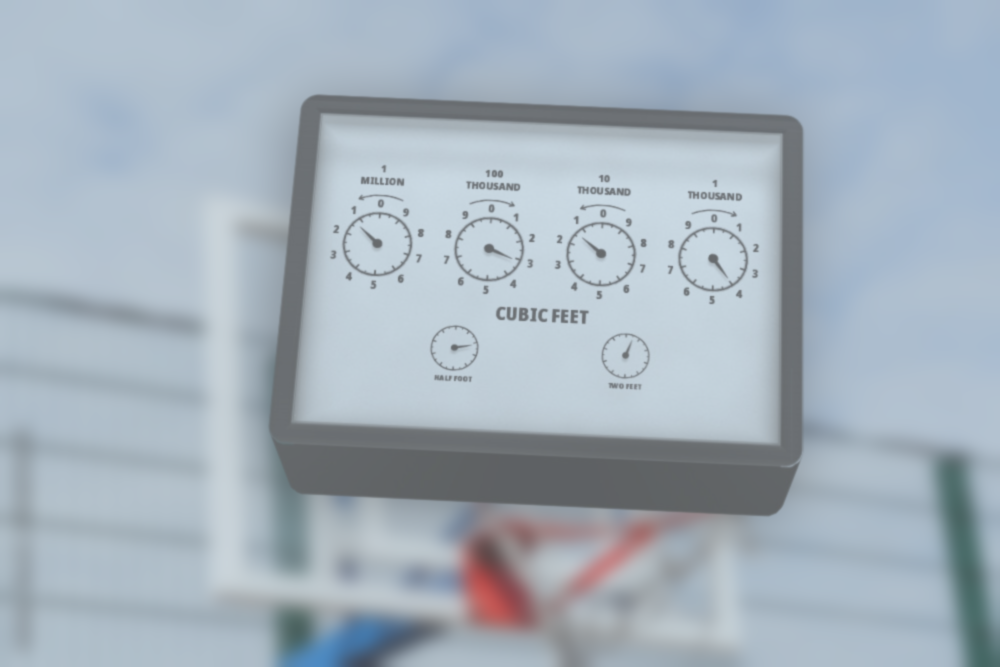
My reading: 131400; ft³
